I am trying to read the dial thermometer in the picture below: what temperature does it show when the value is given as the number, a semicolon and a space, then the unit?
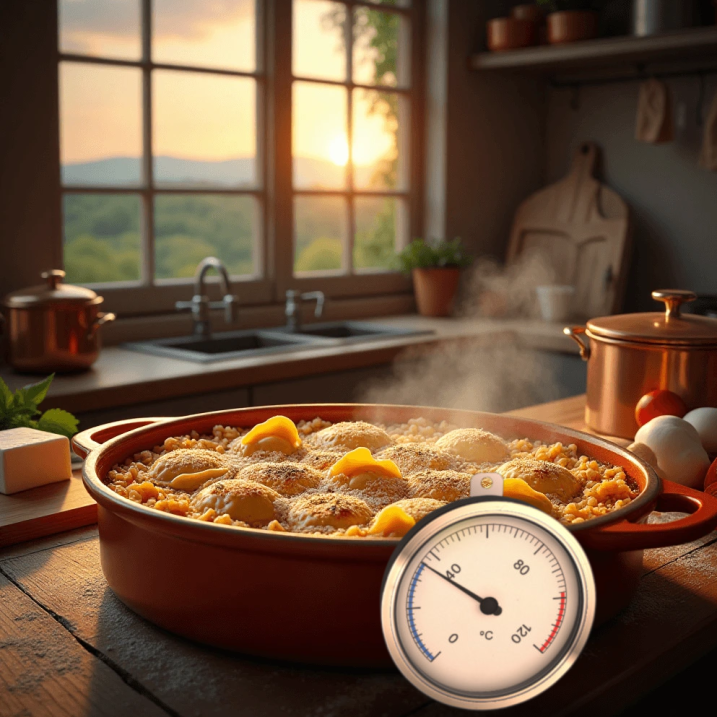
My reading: 36; °C
